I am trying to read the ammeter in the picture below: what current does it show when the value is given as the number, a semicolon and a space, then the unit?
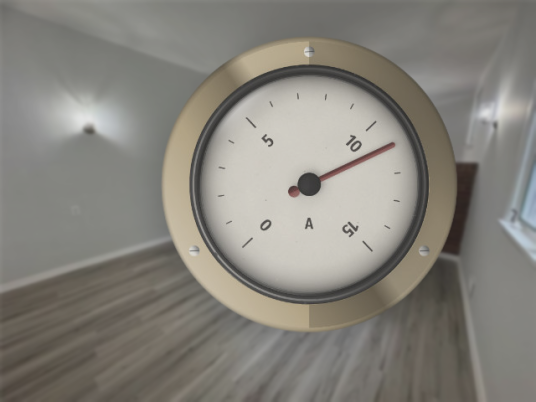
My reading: 11; A
